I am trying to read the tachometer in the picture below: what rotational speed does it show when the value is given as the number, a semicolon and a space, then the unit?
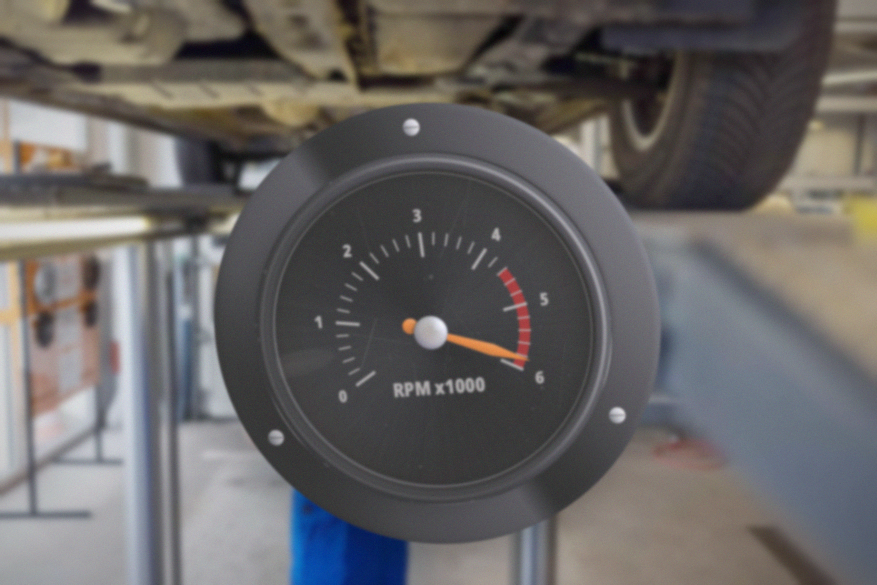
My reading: 5800; rpm
